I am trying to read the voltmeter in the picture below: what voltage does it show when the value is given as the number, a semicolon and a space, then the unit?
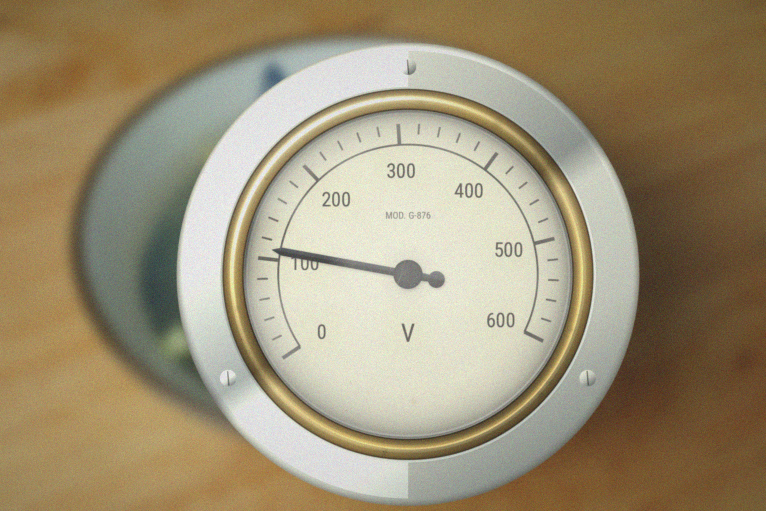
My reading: 110; V
